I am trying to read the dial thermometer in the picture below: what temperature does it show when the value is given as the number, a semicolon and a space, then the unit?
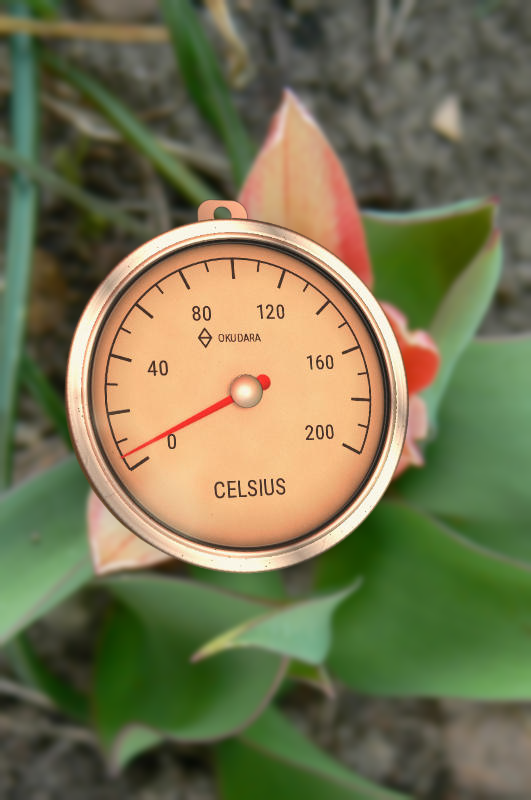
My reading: 5; °C
